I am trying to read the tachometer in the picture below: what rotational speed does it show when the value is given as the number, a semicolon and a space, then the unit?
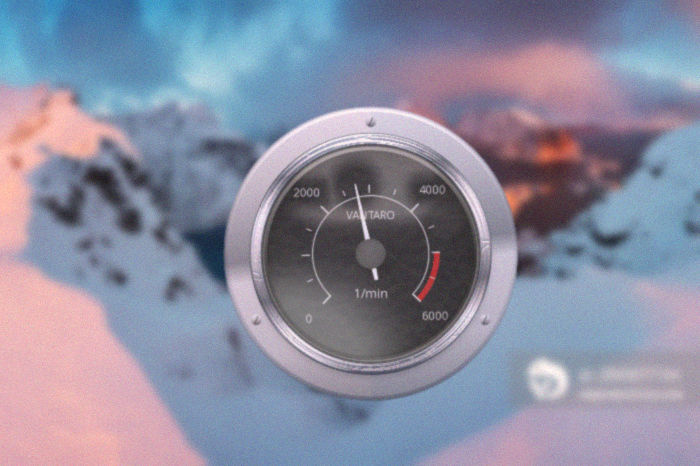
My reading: 2750; rpm
